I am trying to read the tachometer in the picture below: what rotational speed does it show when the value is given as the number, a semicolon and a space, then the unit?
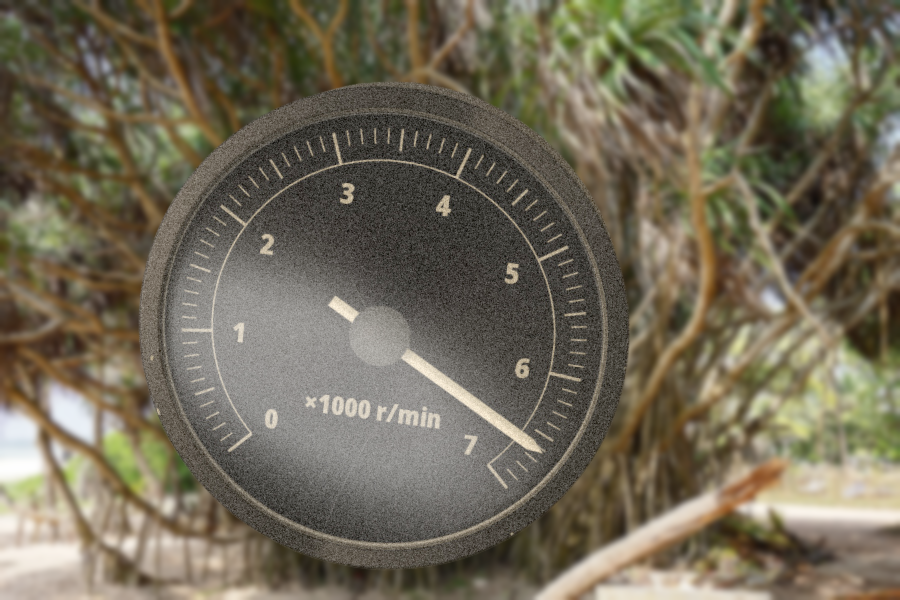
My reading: 6600; rpm
